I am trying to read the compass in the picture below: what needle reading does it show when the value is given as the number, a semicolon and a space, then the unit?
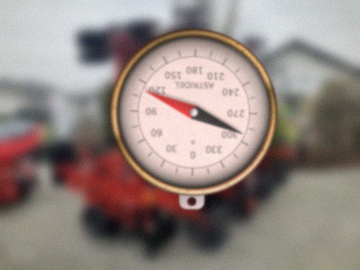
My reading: 112.5; °
